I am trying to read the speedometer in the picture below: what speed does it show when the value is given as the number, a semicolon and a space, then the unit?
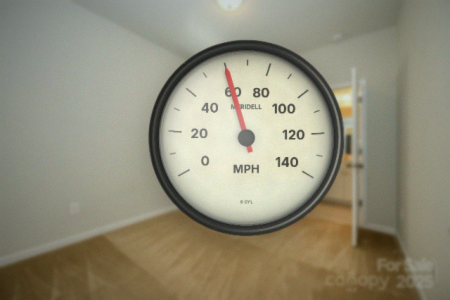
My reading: 60; mph
